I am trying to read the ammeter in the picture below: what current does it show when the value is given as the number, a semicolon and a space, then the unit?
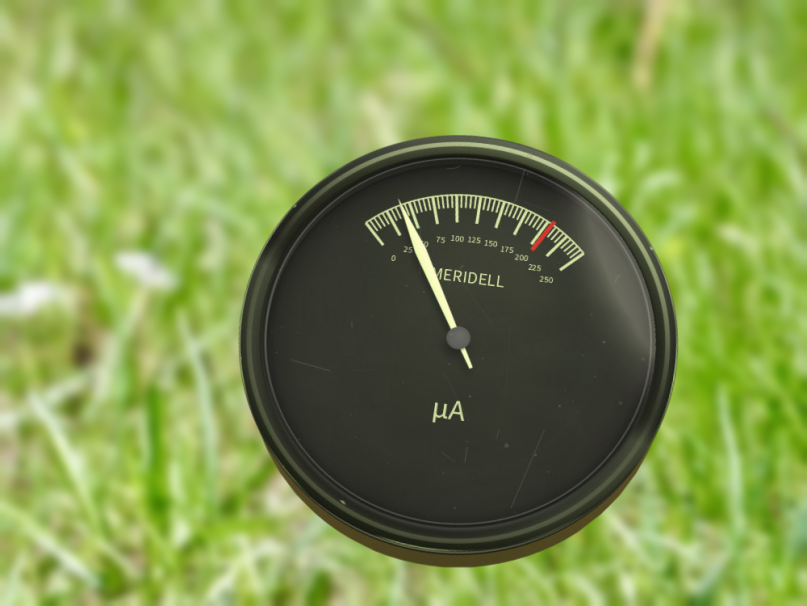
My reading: 40; µA
